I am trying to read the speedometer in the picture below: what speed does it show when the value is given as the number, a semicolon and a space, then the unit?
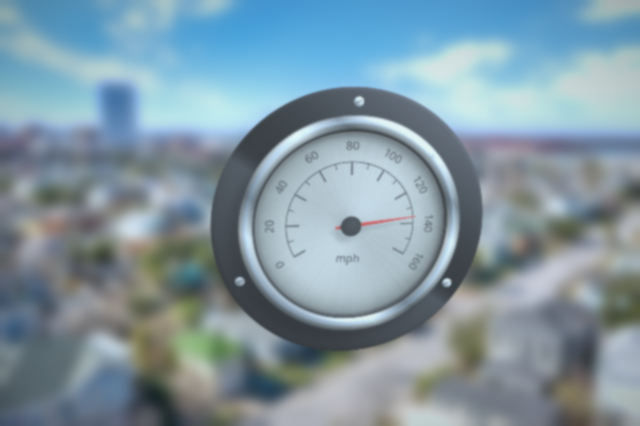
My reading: 135; mph
